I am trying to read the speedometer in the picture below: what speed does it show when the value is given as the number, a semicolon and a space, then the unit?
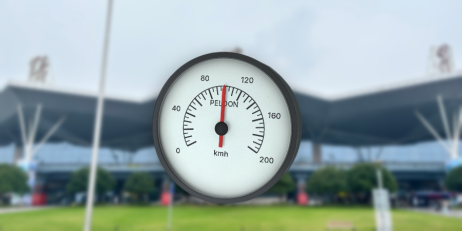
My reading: 100; km/h
